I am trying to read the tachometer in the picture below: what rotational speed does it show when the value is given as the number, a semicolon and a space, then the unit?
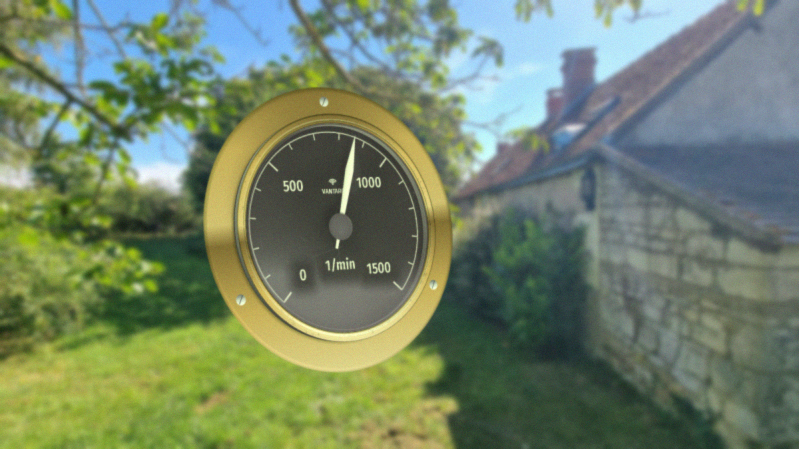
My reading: 850; rpm
